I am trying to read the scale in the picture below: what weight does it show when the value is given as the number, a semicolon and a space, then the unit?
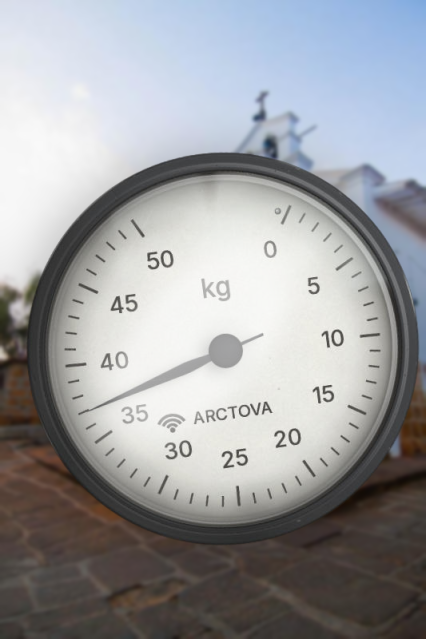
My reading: 37; kg
